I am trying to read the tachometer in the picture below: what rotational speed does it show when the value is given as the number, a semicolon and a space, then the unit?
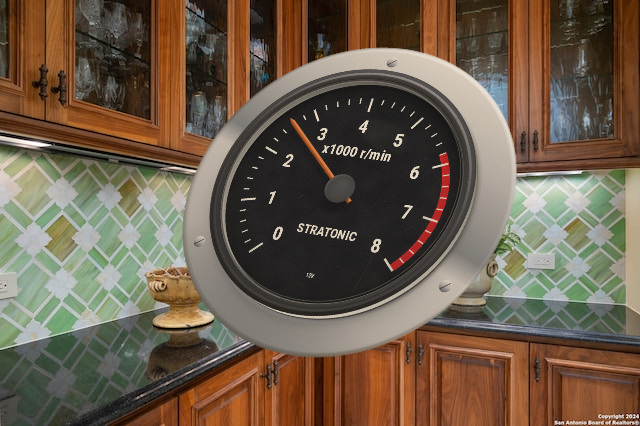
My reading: 2600; rpm
